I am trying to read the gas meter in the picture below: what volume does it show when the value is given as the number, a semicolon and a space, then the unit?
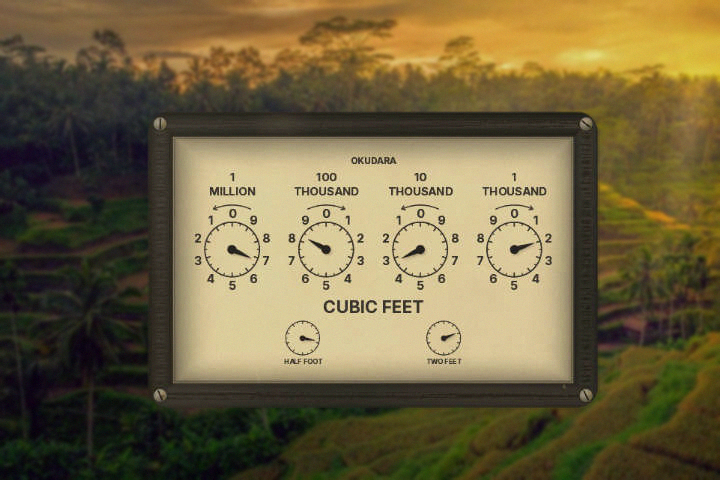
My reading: 683200; ft³
